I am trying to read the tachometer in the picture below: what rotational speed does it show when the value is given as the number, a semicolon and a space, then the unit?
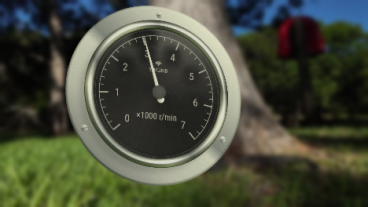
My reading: 3000; rpm
